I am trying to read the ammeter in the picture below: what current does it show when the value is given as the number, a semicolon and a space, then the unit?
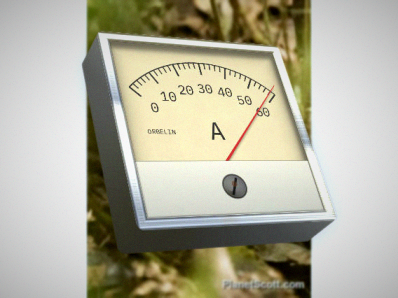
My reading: 58; A
